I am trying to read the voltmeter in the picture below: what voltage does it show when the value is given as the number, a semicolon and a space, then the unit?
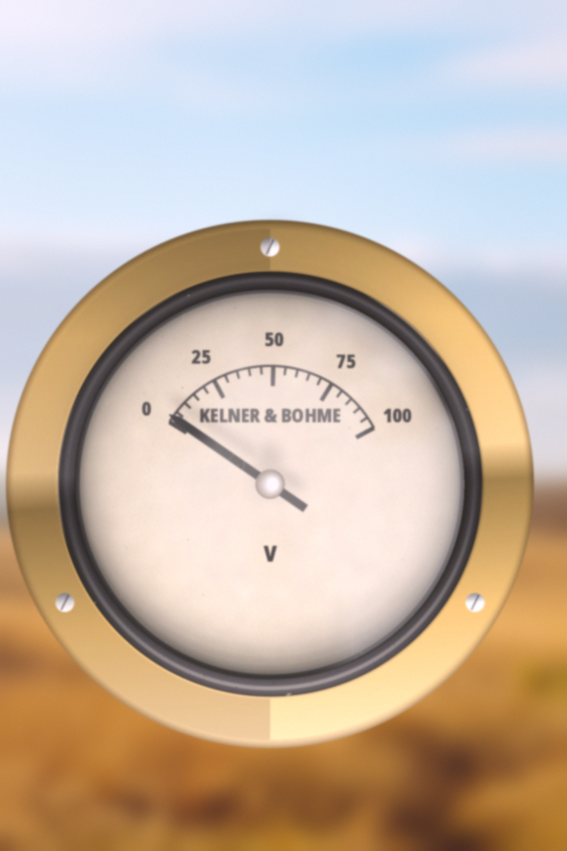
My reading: 2.5; V
